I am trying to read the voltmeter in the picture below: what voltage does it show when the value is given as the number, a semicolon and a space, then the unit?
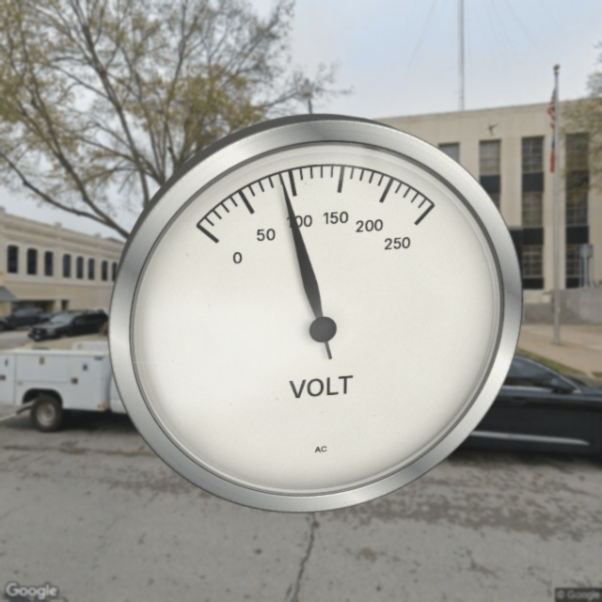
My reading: 90; V
